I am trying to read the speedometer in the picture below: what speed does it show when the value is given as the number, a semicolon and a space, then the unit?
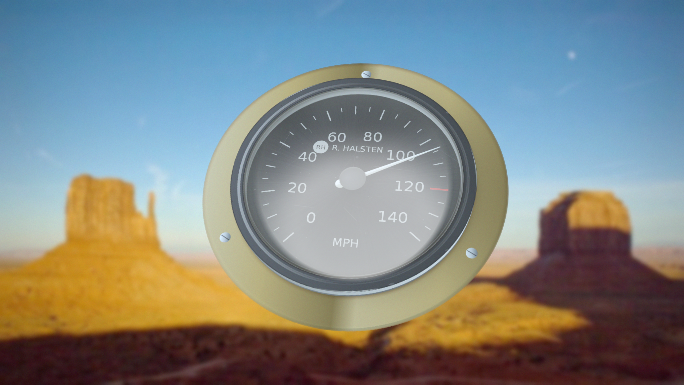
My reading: 105; mph
